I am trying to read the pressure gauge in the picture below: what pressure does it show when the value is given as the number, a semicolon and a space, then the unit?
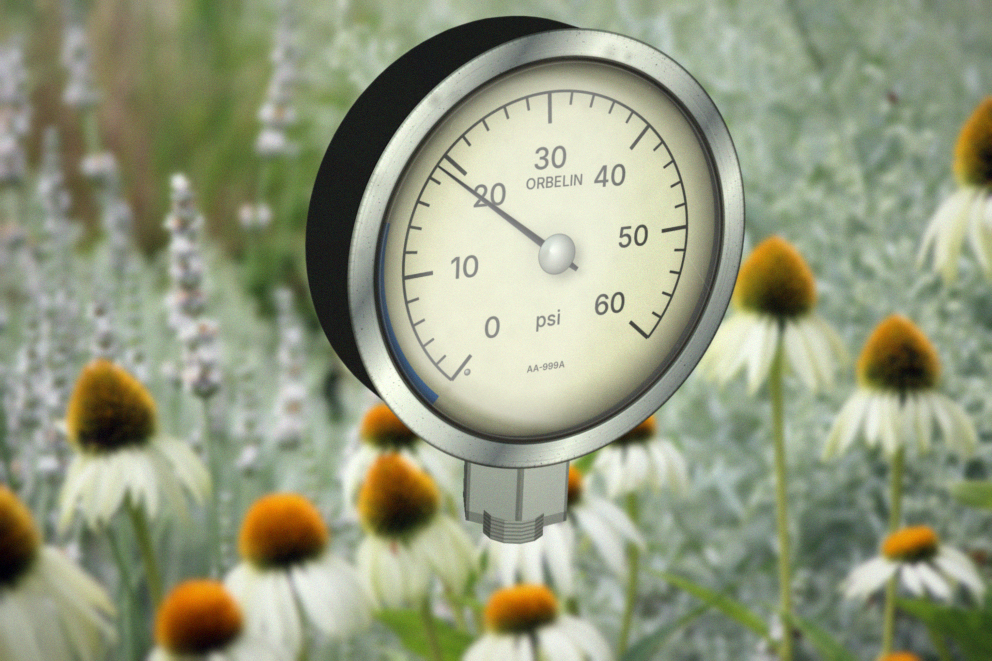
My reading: 19; psi
